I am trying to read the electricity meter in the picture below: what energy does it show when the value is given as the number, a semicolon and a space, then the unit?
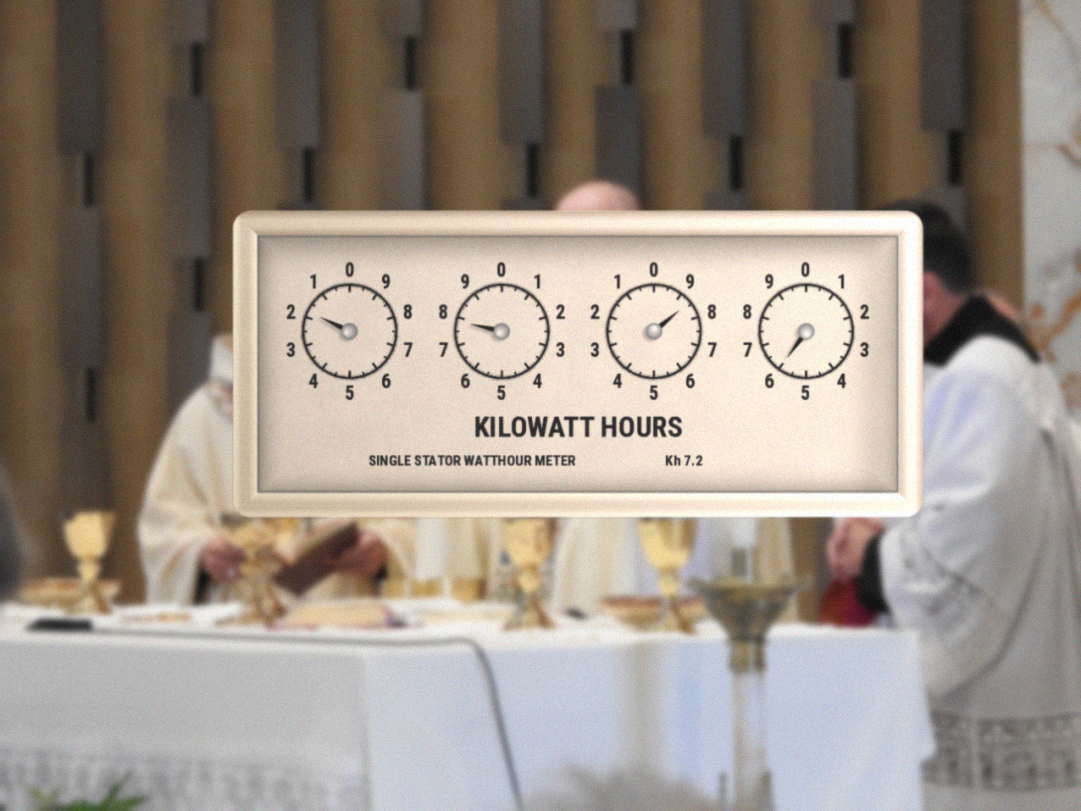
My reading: 1786; kWh
